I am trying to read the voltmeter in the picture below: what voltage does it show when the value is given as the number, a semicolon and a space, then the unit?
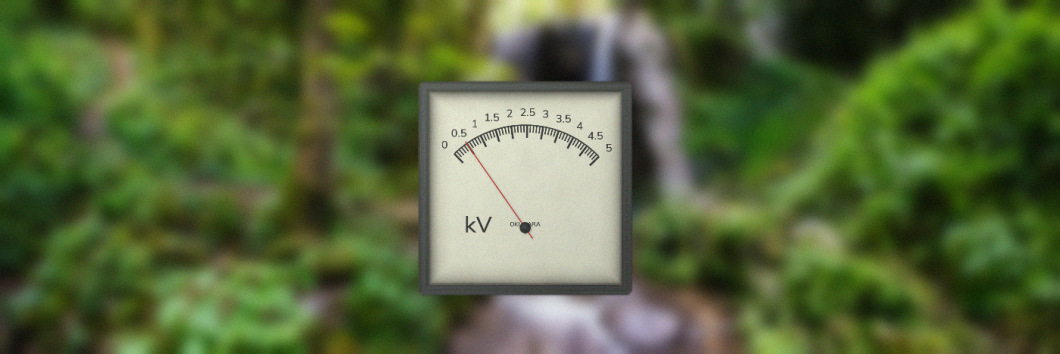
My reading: 0.5; kV
